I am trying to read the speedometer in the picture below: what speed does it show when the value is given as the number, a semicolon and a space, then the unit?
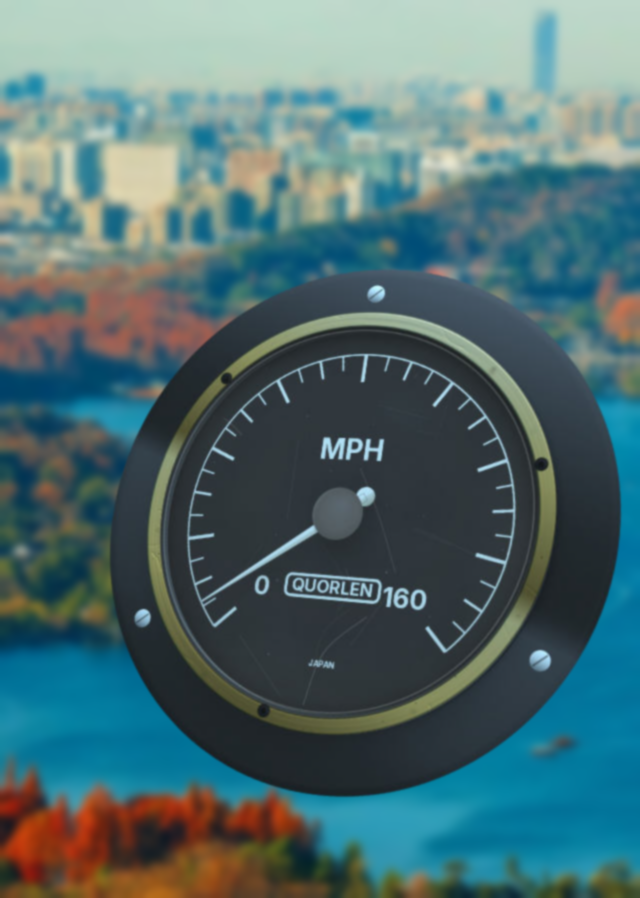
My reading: 5; mph
